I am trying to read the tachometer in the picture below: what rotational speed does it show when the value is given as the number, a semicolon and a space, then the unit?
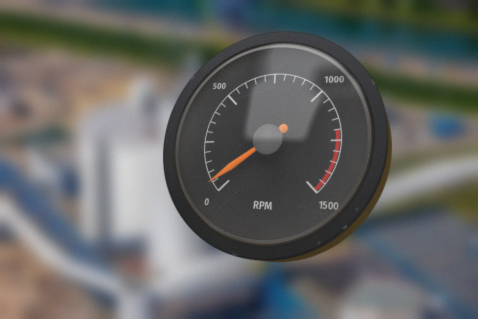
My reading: 50; rpm
